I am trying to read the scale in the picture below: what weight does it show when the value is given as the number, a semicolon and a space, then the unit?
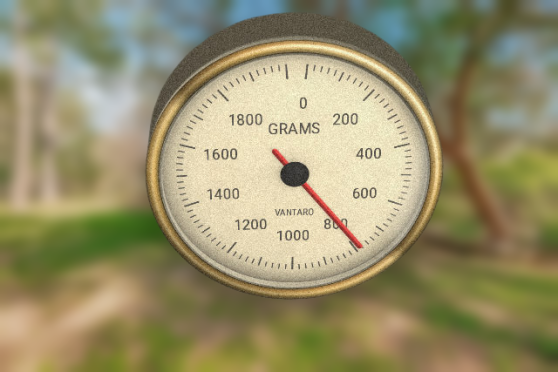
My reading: 780; g
